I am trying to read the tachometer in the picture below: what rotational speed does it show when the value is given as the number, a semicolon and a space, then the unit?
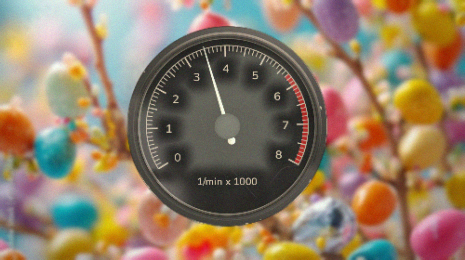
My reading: 3500; rpm
